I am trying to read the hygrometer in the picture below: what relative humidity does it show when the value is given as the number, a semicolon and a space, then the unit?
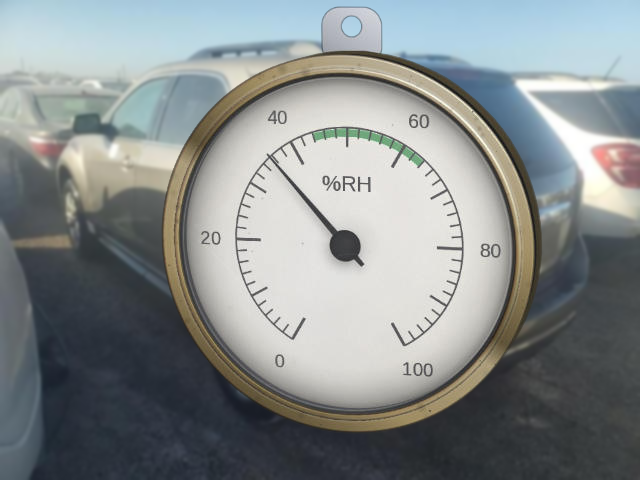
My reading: 36; %
